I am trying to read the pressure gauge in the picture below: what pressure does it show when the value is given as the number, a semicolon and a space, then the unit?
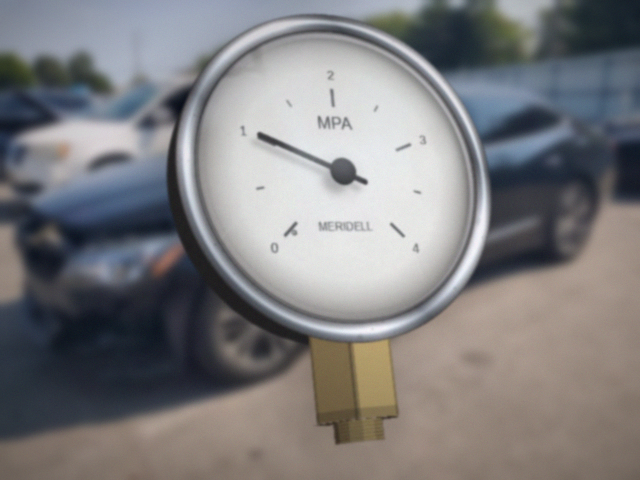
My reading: 1; MPa
